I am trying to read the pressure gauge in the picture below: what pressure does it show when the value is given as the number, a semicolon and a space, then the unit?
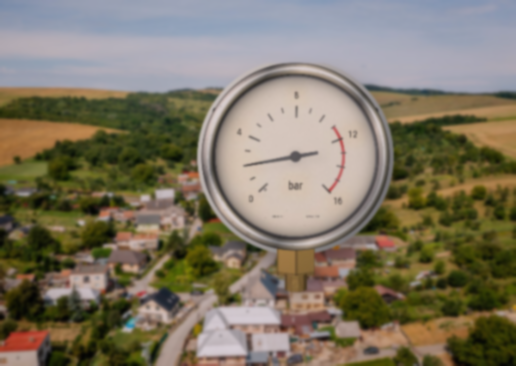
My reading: 2; bar
